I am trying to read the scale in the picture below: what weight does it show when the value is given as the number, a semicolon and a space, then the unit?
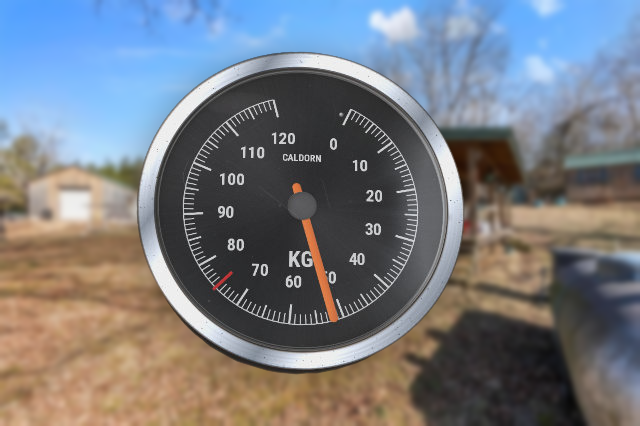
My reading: 52; kg
